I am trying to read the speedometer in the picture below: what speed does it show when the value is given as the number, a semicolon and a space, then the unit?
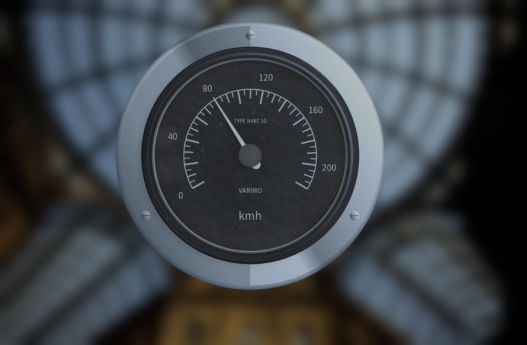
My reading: 80; km/h
